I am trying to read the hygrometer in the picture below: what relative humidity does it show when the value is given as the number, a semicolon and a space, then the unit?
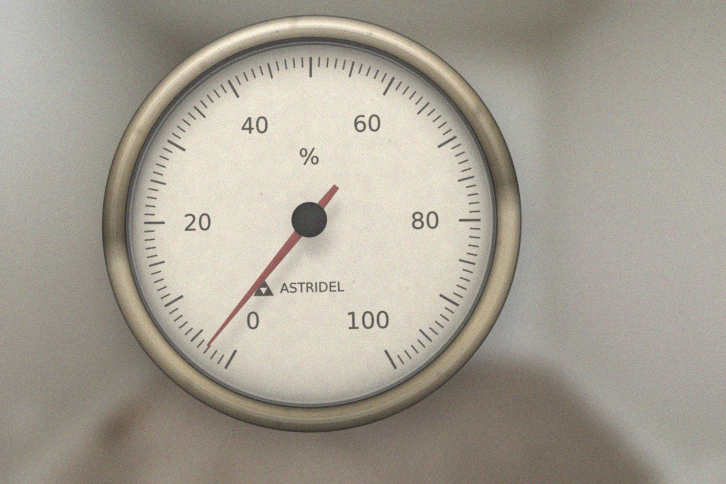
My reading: 3; %
